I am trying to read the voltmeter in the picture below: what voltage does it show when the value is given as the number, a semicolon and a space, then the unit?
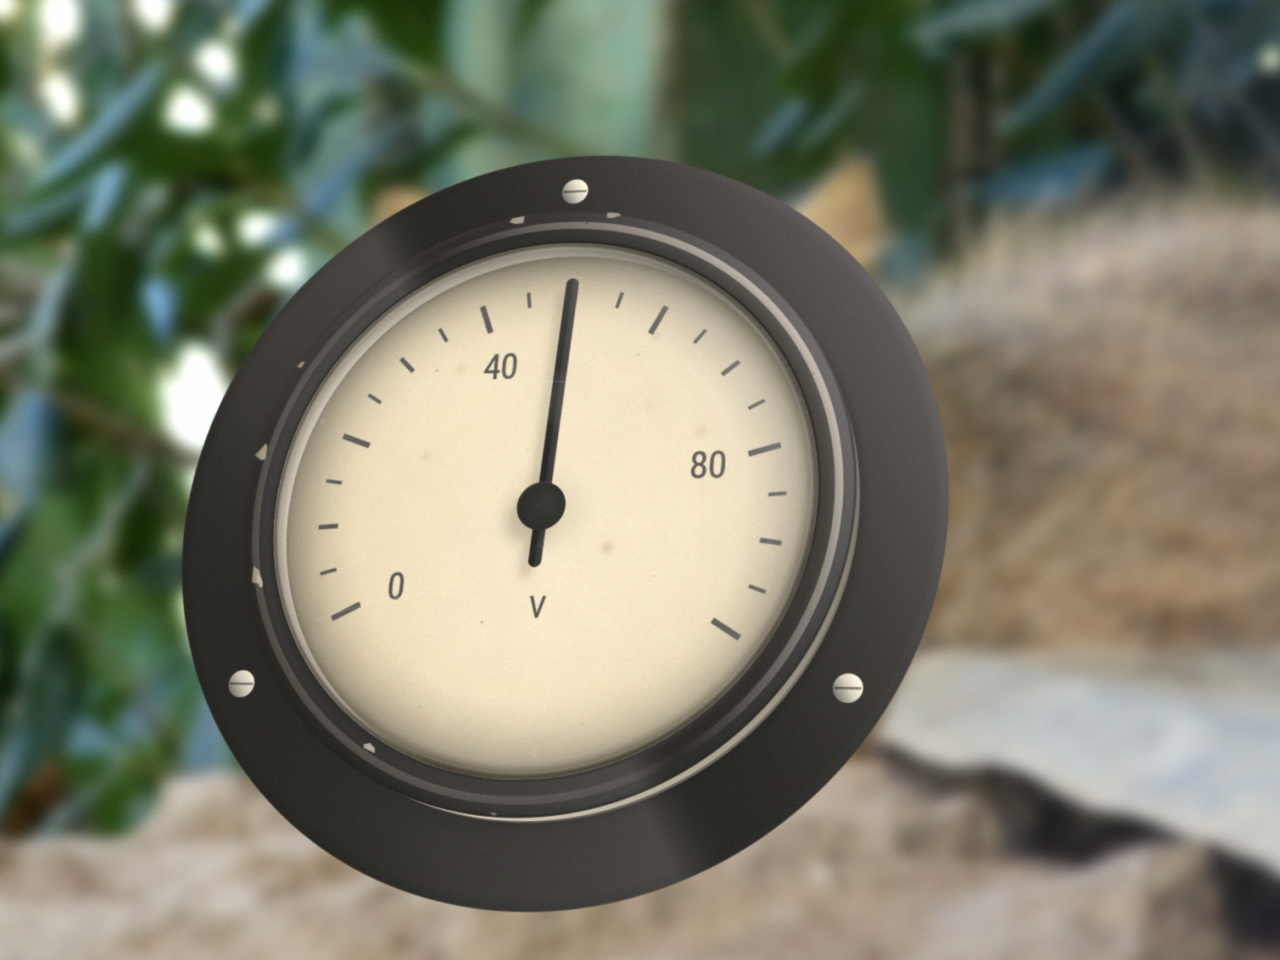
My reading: 50; V
